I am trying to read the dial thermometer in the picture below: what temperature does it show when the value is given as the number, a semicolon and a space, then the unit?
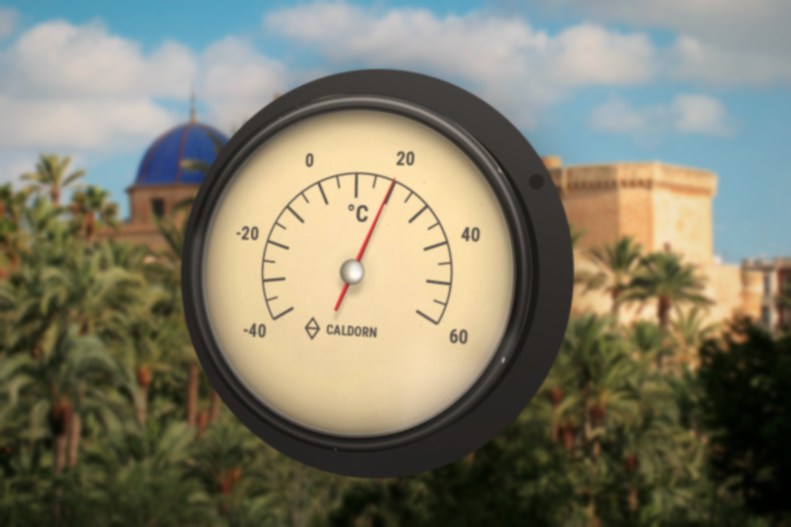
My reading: 20; °C
